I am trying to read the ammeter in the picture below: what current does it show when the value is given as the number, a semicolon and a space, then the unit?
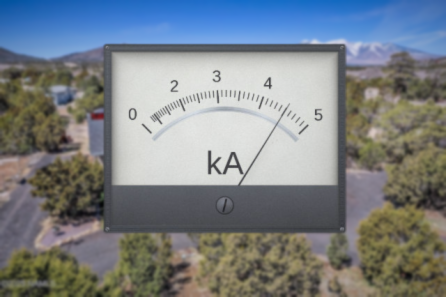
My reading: 4.5; kA
